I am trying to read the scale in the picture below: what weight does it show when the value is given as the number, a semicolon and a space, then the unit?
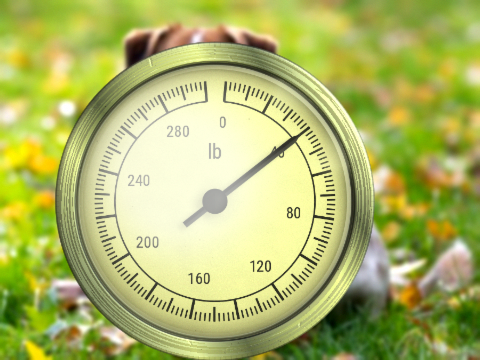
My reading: 40; lb
